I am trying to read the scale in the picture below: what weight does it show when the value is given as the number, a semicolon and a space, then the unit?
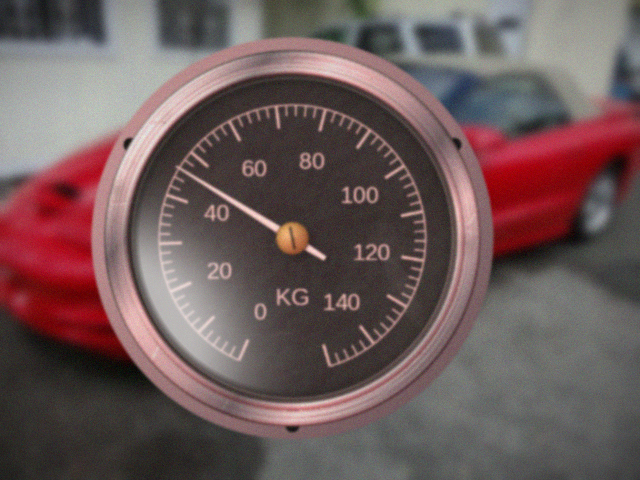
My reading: 46; kg
